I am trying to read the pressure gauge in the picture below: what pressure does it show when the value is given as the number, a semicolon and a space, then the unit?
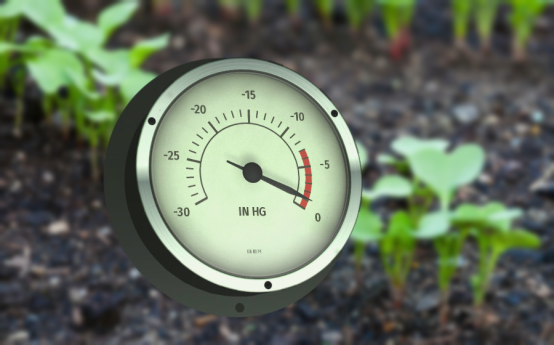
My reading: -1; inHg
